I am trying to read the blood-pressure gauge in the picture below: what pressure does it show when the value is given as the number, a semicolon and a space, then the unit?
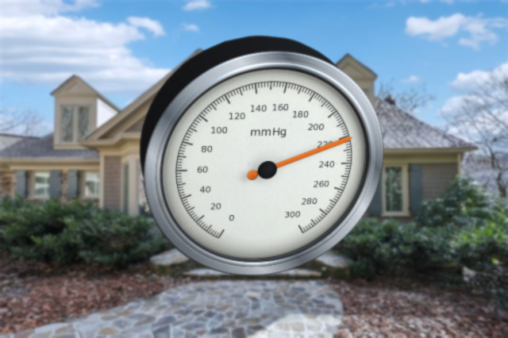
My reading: 220; mmHg
